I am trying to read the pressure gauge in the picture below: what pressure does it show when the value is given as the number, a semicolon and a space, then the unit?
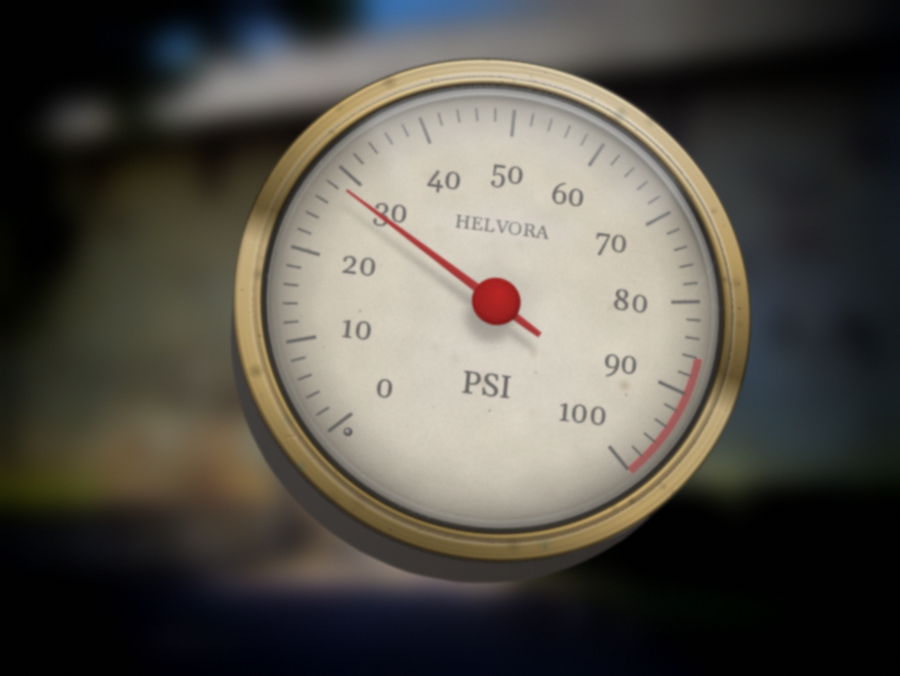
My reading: 28; psi
